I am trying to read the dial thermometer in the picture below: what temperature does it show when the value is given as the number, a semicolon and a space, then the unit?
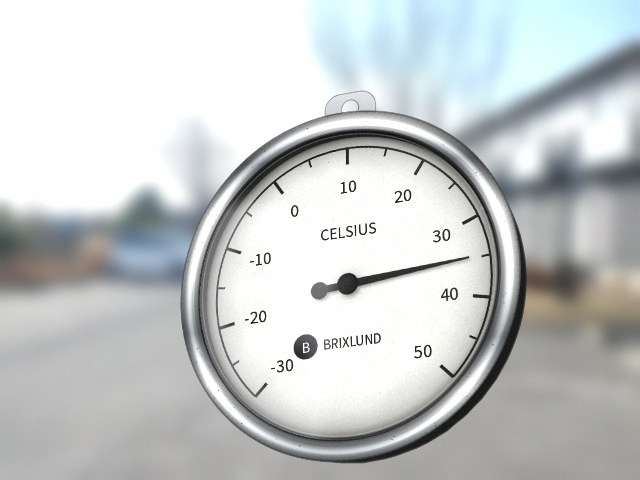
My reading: 35; °C
